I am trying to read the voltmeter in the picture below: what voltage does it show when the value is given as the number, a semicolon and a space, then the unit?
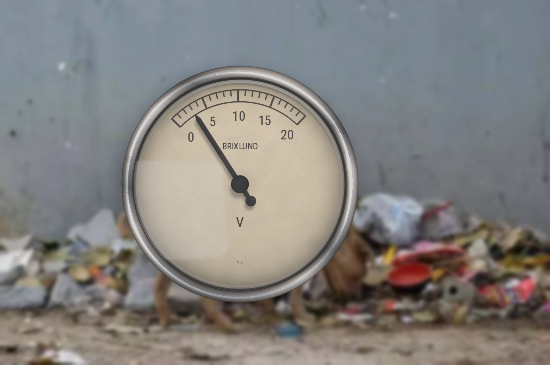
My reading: 3; V
